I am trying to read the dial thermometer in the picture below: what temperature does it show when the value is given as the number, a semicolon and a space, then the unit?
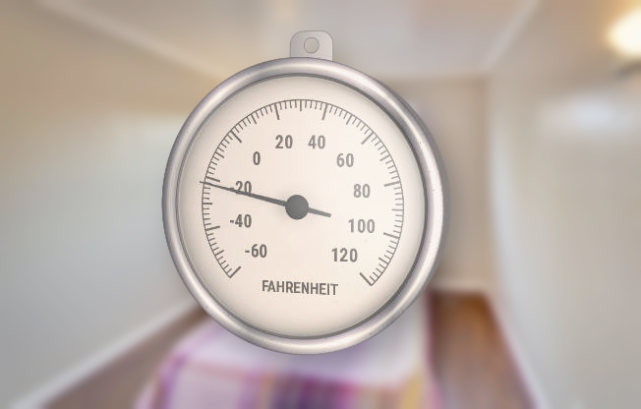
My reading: -22; °F
